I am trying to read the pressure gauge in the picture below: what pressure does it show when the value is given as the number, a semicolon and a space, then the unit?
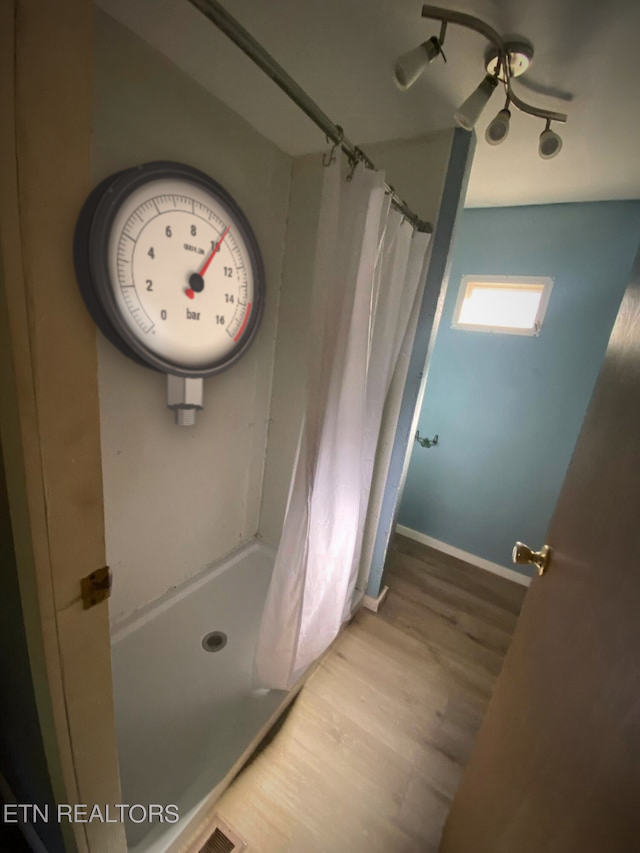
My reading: 10; bar
